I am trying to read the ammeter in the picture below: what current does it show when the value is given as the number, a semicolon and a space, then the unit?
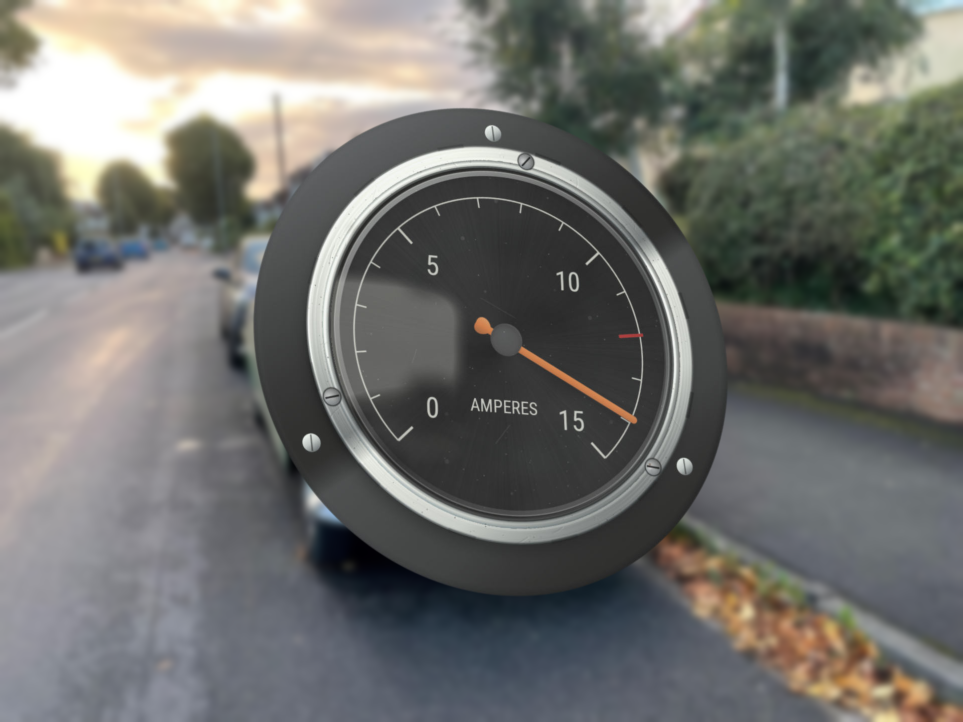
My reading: 14; A
